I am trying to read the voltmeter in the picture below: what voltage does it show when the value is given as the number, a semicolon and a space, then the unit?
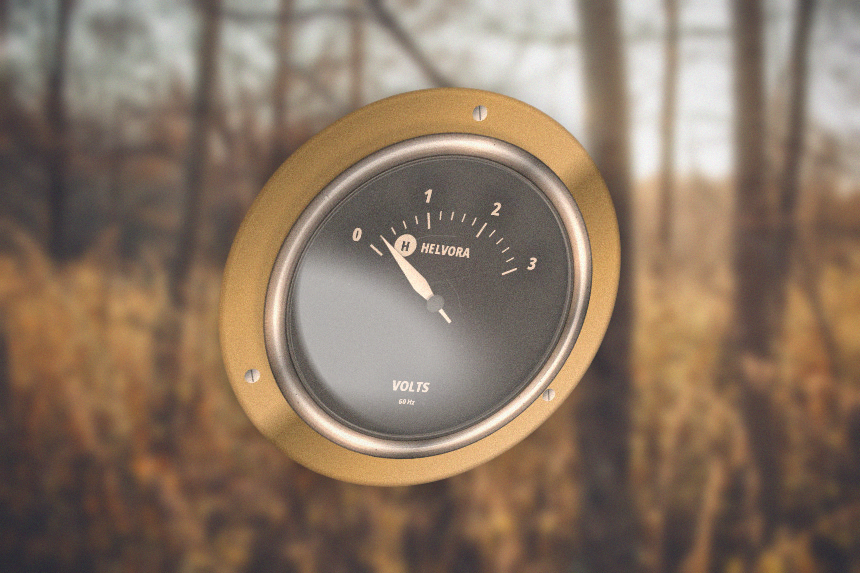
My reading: 0.2; V
